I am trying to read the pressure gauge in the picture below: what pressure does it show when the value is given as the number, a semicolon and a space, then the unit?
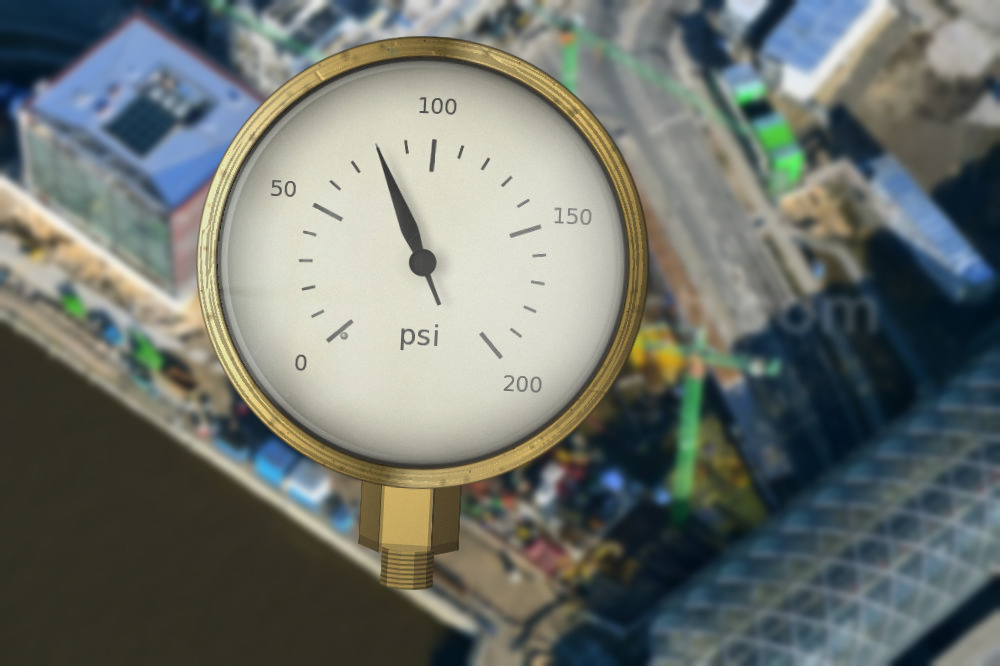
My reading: 80; psi
